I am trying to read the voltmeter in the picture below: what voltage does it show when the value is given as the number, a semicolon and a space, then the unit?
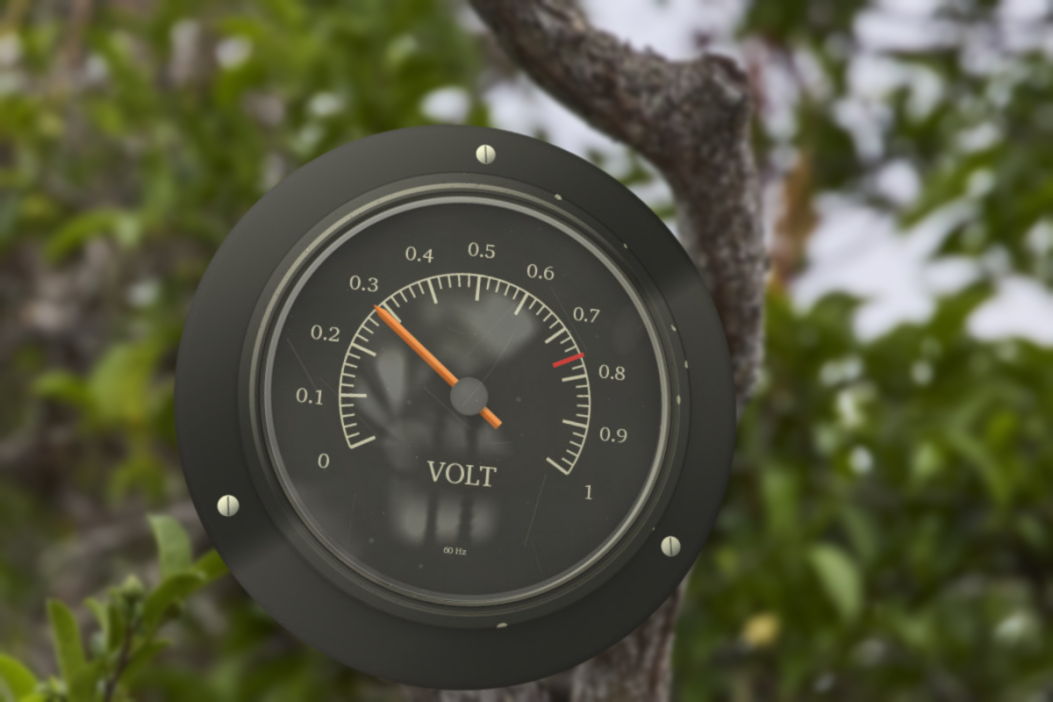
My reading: 0.28; V
